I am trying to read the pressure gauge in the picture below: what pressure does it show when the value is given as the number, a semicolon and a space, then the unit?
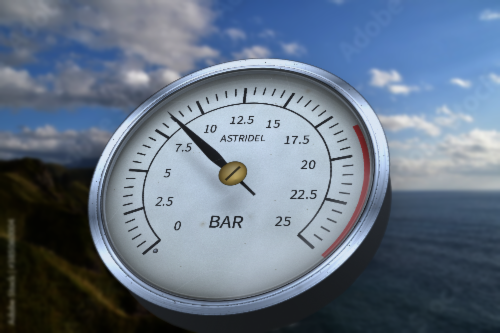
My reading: 8.5; bar
